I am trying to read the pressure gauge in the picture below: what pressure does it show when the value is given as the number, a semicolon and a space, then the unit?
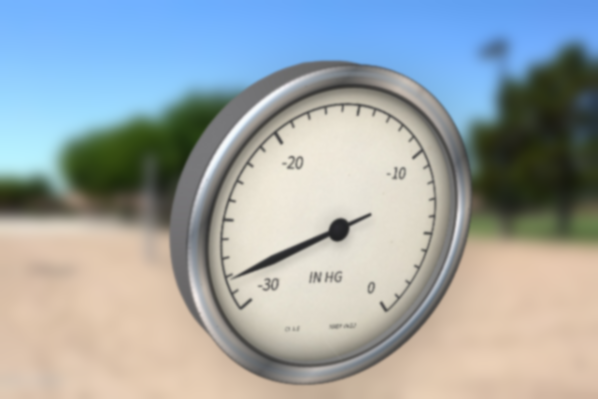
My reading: -28; inHg
